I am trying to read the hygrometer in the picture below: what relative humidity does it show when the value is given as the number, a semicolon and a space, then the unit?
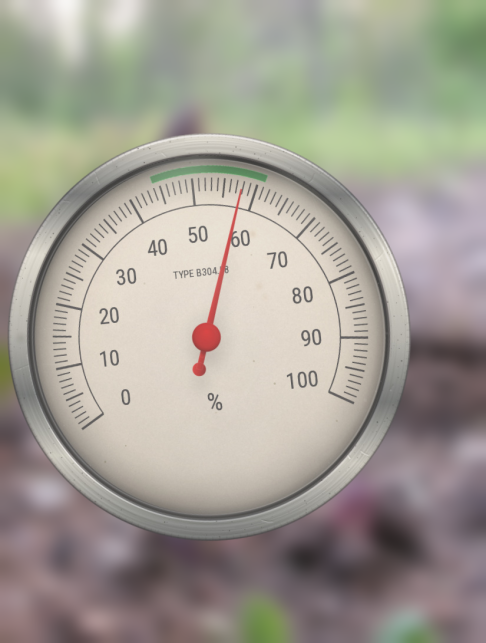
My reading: 58; %
